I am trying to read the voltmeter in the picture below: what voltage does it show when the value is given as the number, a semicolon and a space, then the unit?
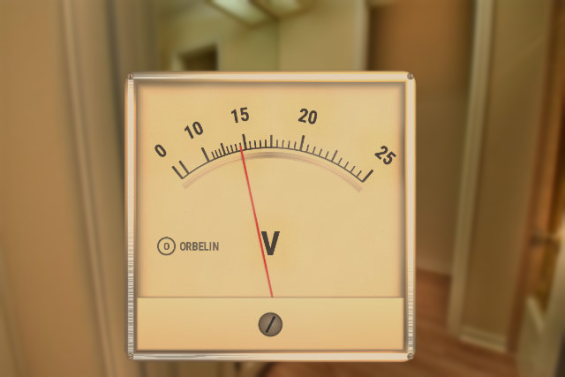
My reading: 14.5; V
